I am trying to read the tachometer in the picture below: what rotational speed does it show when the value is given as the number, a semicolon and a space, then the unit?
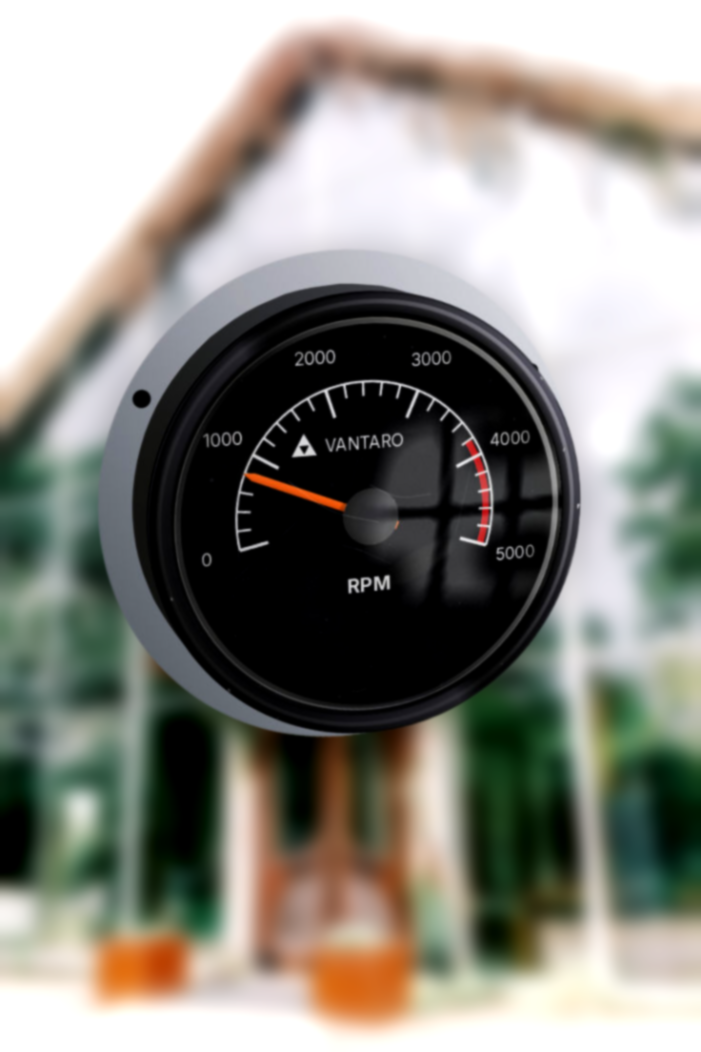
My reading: 800; rpm
